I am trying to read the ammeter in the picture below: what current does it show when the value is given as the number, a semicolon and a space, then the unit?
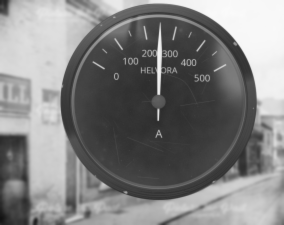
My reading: 250; A
